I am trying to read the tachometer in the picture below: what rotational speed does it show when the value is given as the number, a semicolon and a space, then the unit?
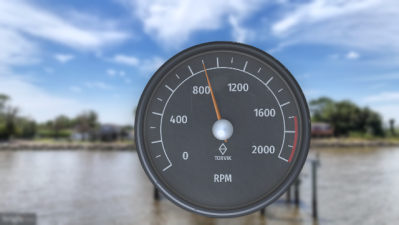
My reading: 900; rpm
